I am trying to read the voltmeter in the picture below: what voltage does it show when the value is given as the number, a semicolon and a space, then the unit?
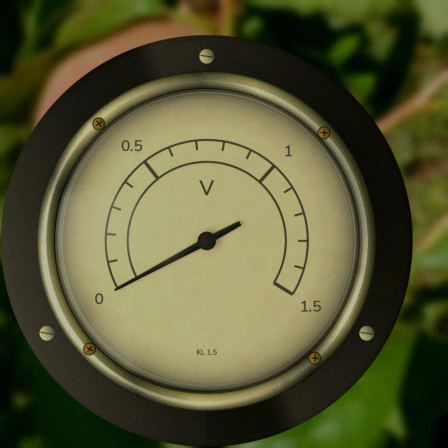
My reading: 0; V
